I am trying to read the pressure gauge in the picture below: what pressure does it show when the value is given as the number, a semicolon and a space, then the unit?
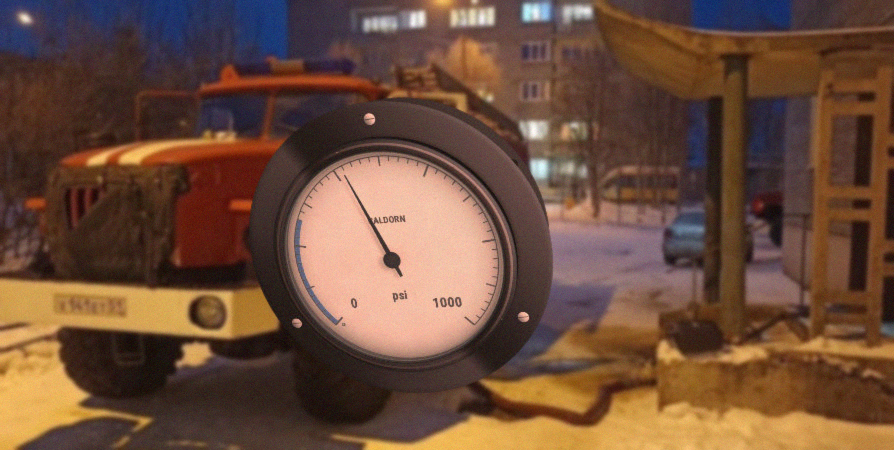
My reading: 420; psi
